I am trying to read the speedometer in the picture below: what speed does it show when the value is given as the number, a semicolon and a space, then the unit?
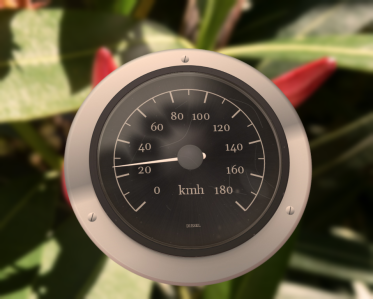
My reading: 25; km/h
